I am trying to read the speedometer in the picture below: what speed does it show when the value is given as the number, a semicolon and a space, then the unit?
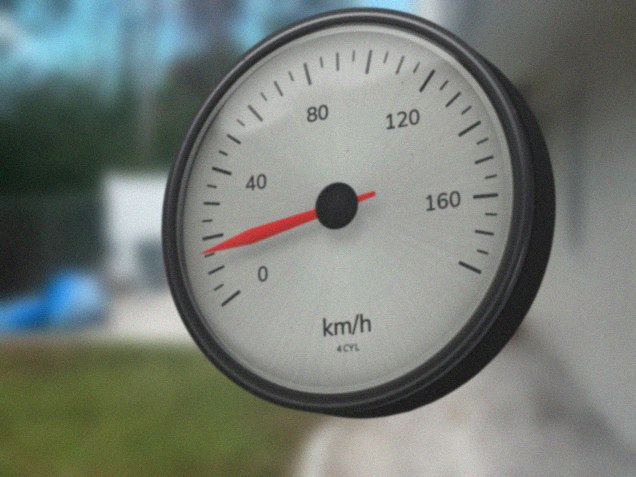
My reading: 15; km/h
